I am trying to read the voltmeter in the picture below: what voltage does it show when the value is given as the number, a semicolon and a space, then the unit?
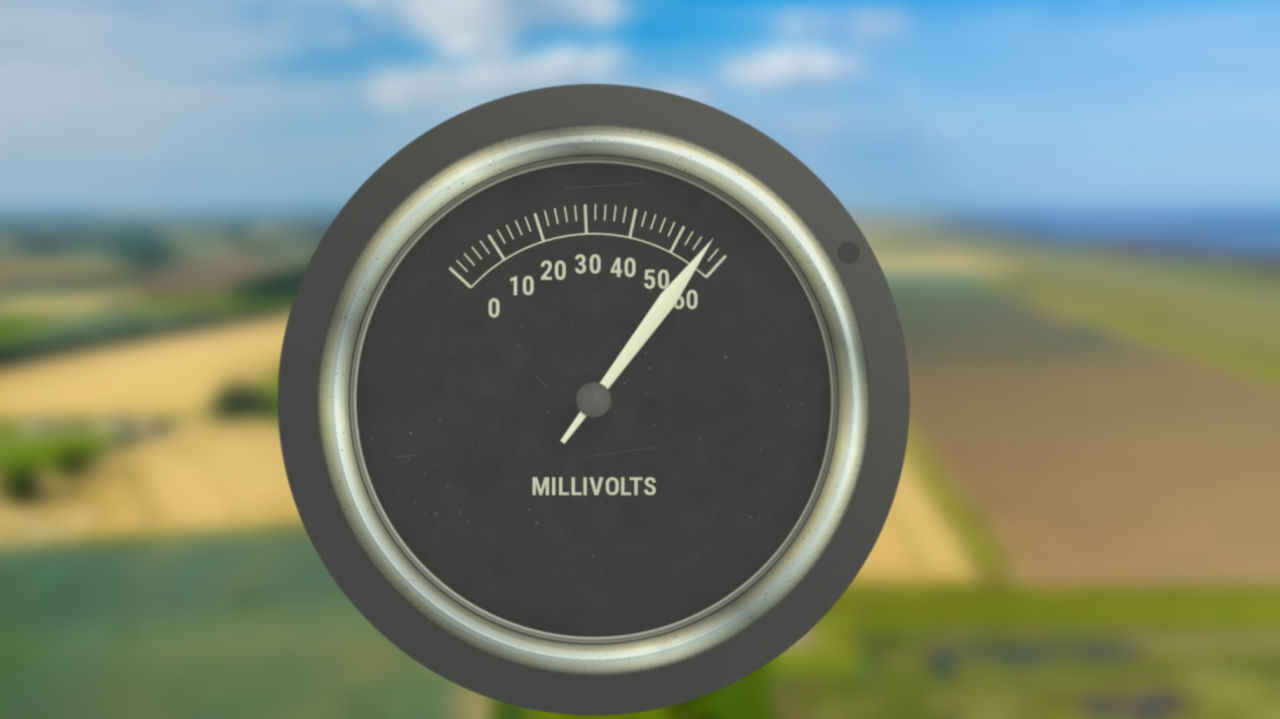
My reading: 56; mV
